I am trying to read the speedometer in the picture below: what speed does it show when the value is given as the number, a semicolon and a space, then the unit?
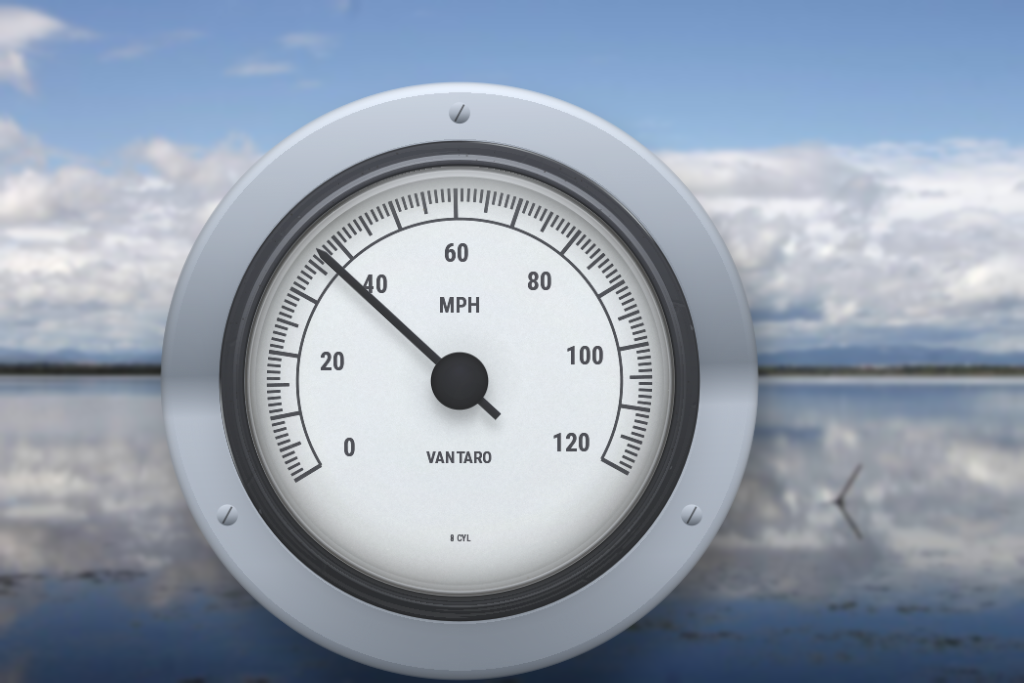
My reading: 37; mph
